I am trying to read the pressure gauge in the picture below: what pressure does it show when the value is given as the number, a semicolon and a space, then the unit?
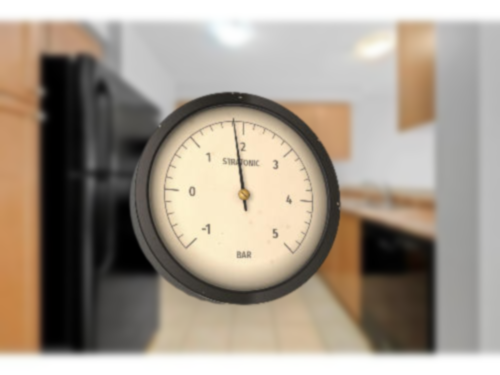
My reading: 1.8; bar
